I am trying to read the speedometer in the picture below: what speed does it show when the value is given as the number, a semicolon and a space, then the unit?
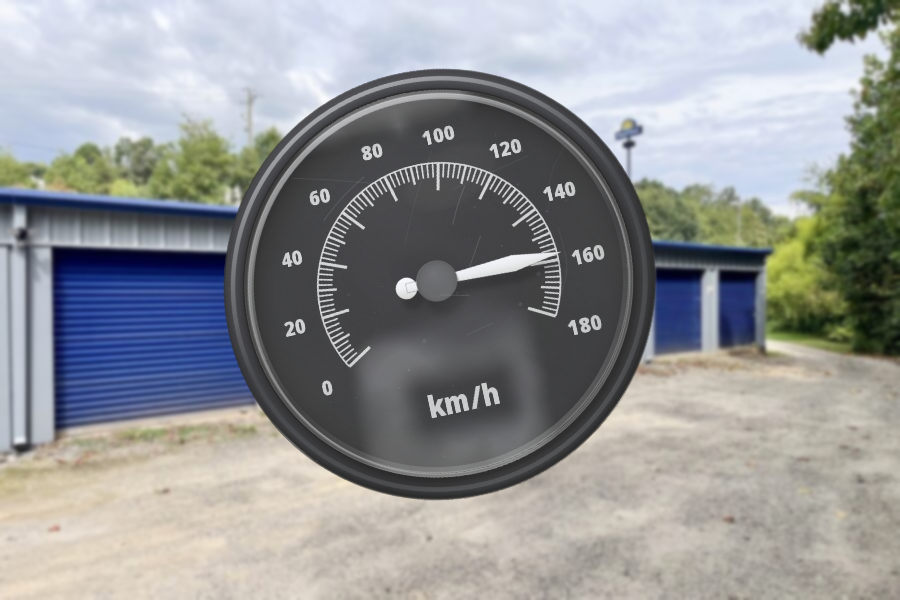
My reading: 158; km/h
